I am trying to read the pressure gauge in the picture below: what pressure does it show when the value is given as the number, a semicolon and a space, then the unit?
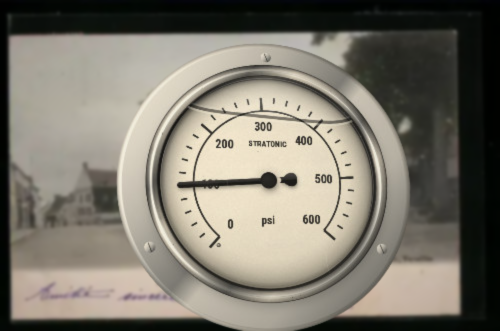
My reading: 100; psi
